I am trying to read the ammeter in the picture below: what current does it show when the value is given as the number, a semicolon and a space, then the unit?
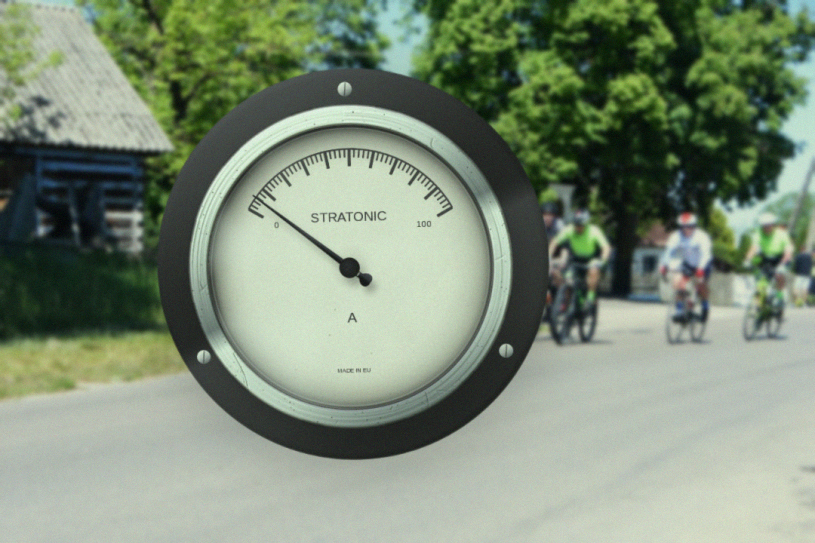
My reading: 6; A
